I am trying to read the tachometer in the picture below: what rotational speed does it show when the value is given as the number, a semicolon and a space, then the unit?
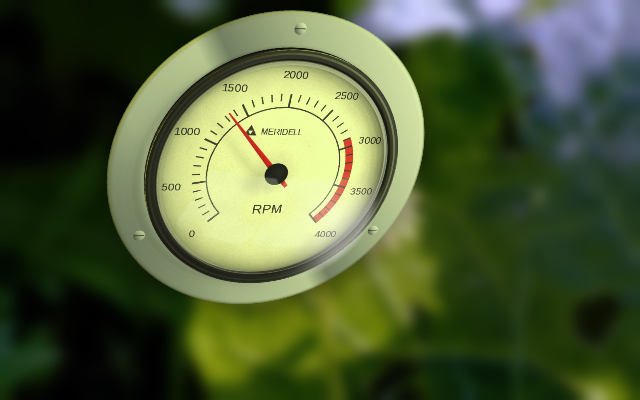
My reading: 1350; rpm
